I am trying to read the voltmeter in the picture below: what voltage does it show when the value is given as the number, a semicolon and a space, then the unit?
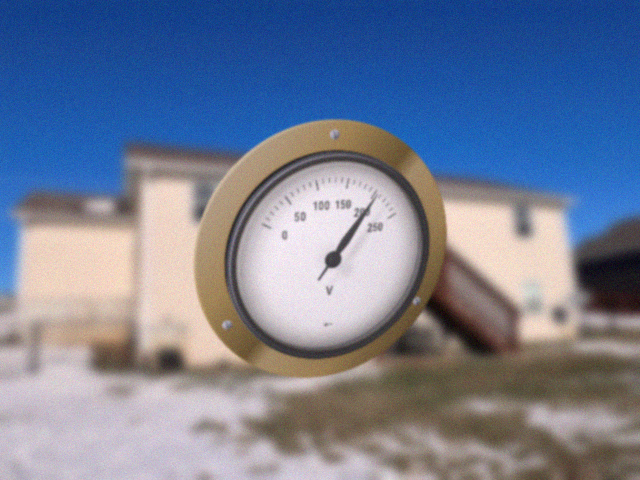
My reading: 200; V
